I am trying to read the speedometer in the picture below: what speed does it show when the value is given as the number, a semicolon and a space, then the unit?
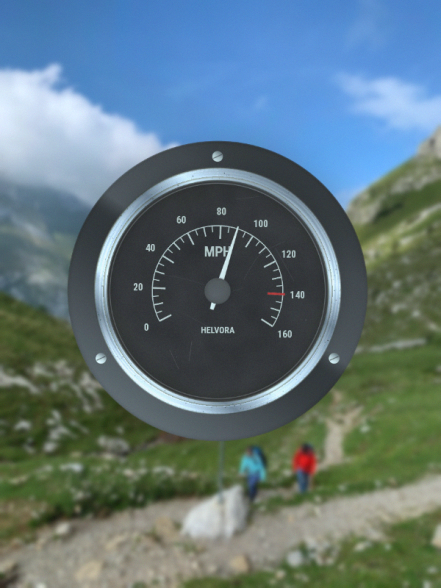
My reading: 90; mph
